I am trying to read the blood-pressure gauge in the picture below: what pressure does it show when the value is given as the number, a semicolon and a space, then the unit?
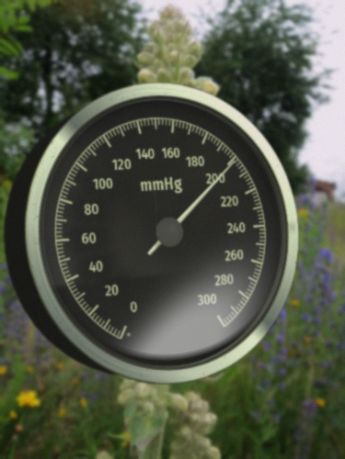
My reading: 200; mmHg
